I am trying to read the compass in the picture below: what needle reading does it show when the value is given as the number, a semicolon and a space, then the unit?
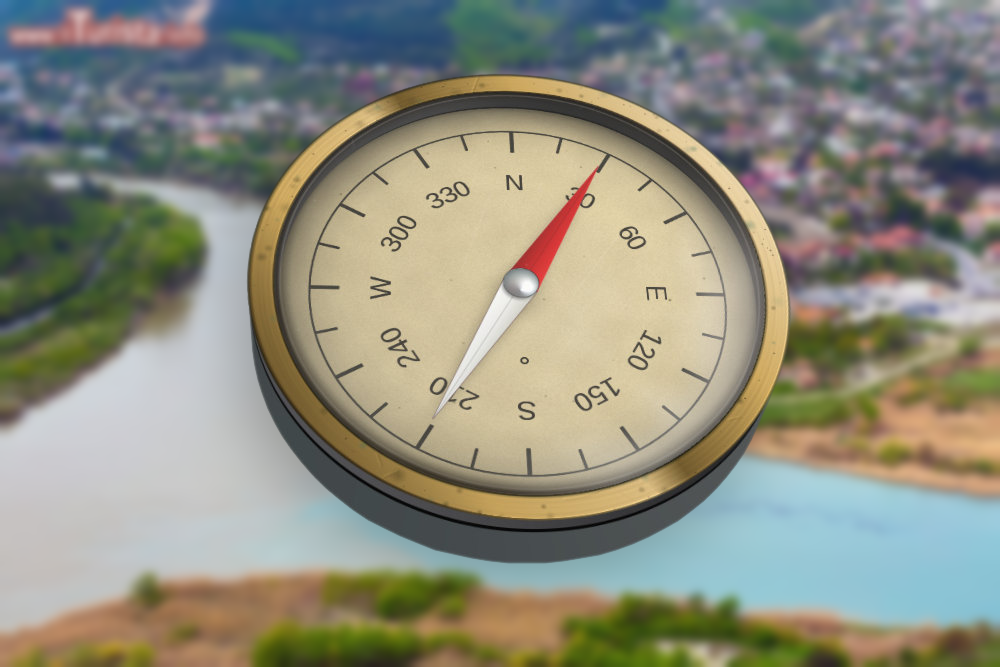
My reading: 30; °
